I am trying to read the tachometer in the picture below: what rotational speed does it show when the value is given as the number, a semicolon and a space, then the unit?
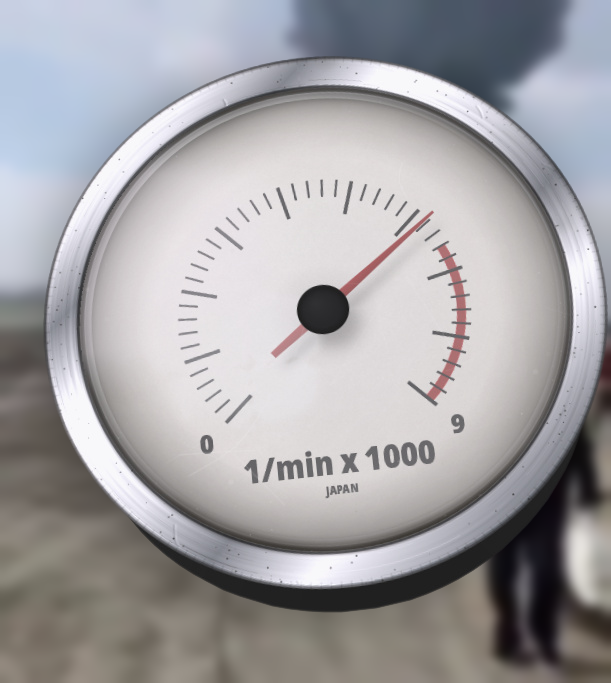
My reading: 6200; rpm
